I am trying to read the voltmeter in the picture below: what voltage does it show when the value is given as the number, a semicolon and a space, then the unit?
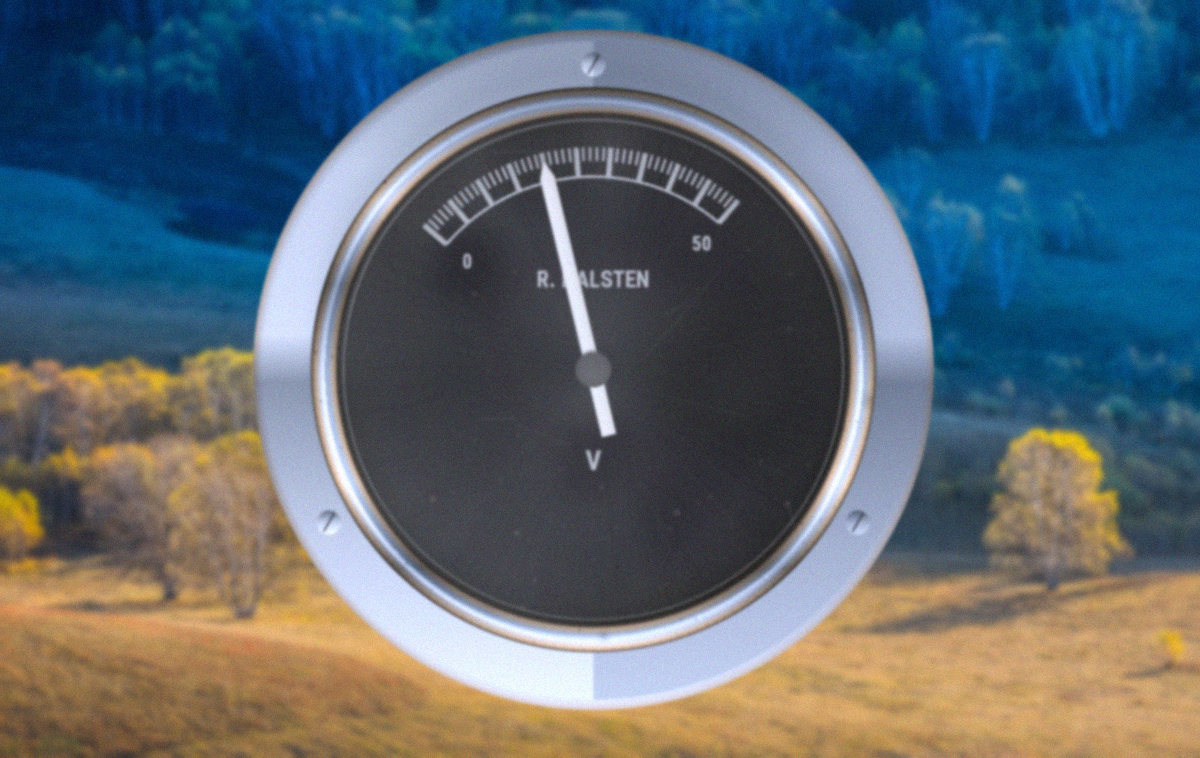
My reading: 20; V
